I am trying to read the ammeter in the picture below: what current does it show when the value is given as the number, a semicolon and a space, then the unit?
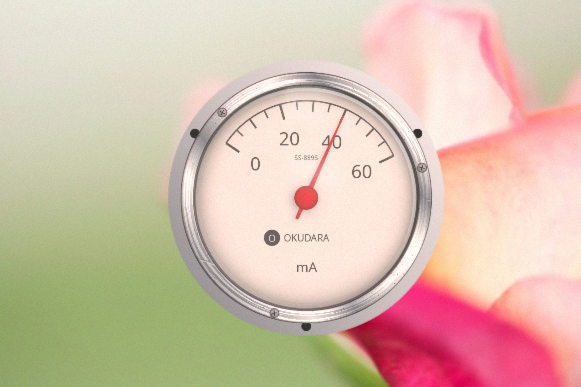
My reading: 40; mA
